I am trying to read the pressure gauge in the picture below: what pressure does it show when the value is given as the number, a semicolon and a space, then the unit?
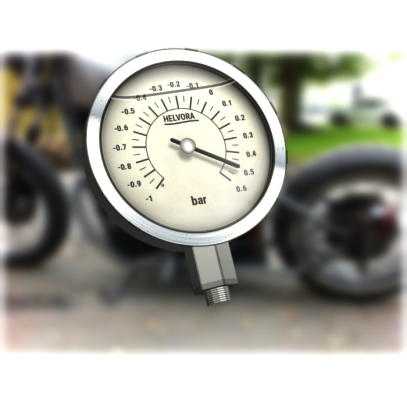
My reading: 0.5; bar
